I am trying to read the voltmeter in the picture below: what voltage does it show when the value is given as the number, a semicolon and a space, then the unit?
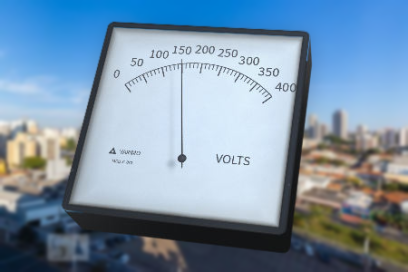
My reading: 150; V
